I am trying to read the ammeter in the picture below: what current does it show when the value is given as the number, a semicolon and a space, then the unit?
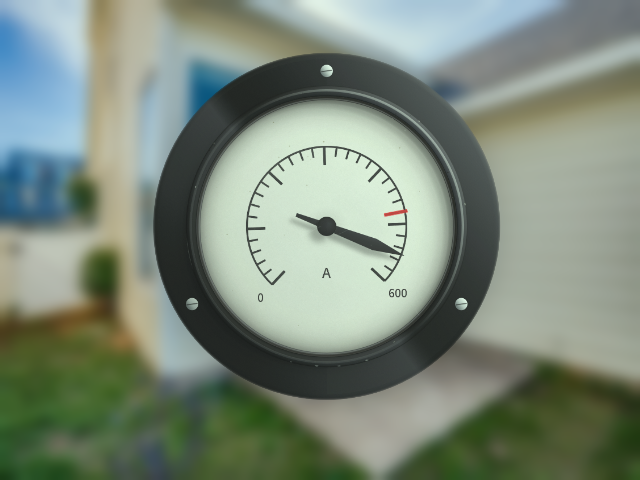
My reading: 550; A
